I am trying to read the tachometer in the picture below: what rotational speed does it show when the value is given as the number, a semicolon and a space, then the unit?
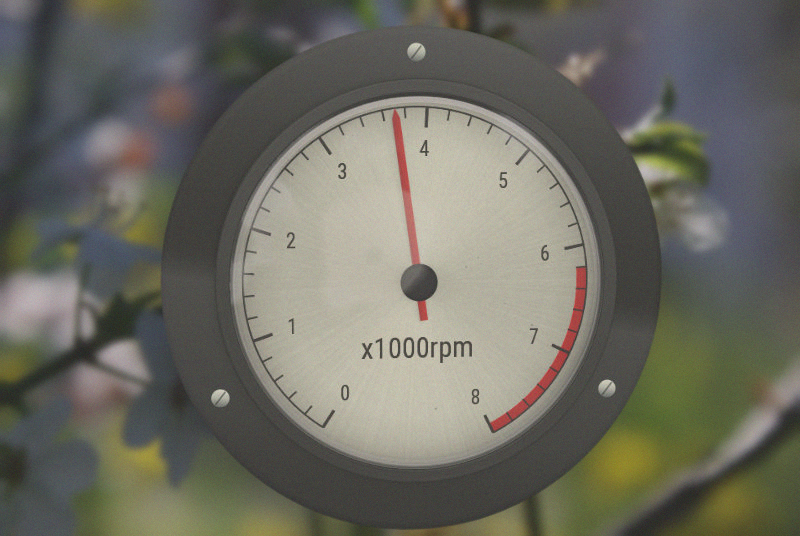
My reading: 3700; rpm
